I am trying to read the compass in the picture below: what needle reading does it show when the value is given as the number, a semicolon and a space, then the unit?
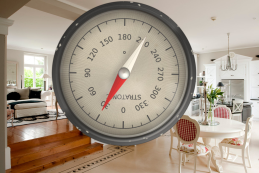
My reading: 30; °
